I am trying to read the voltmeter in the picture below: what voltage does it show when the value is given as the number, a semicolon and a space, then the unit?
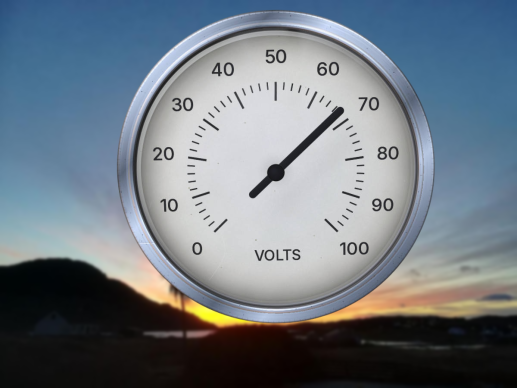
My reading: 67; V
